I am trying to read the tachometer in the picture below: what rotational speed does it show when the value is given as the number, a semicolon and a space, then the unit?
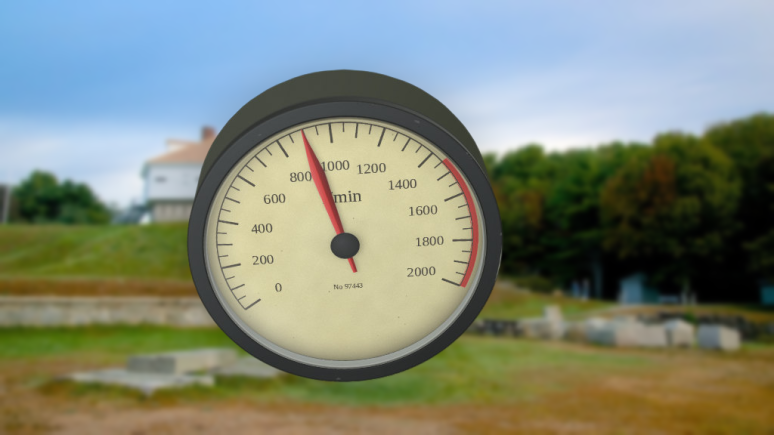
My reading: 900; rpm
